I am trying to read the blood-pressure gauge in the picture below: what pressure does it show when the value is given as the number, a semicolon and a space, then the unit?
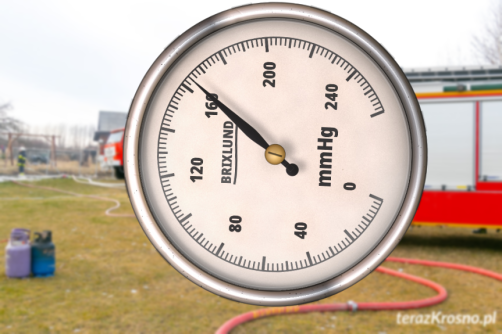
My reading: 164; mmHg
